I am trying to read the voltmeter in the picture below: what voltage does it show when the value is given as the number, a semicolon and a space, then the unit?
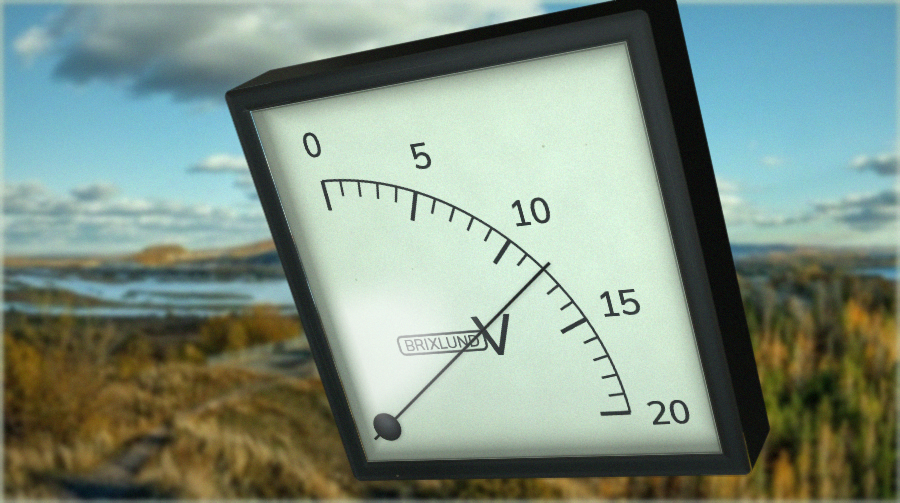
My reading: 12; V
